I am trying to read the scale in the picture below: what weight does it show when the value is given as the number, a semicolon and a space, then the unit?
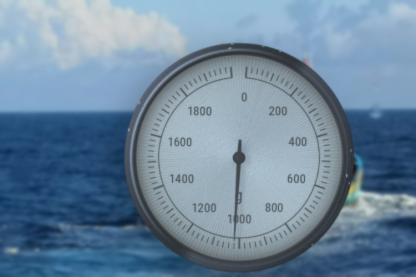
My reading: 1020; g
